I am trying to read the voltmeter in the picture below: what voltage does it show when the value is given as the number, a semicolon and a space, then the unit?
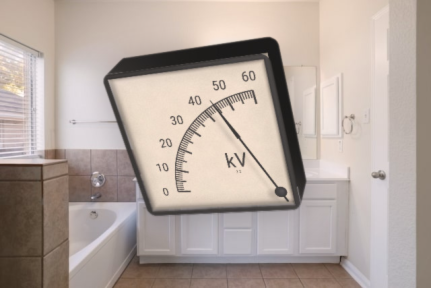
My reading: 45; kV
